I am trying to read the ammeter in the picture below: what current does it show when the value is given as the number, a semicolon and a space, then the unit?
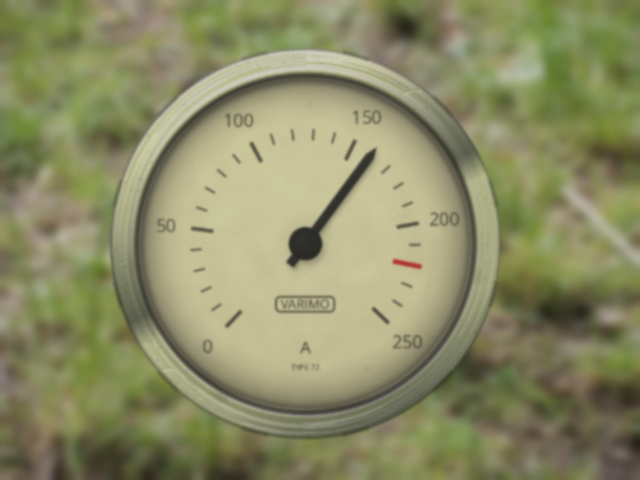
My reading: 160; A
